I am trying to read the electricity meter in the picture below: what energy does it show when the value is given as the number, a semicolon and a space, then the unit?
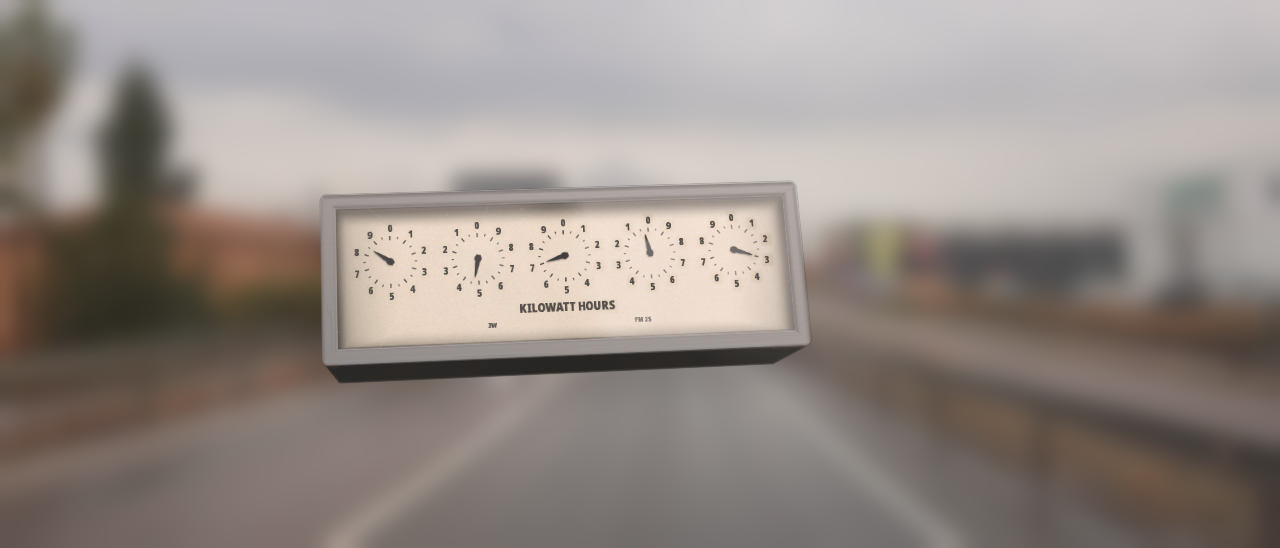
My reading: 84703; kWh
